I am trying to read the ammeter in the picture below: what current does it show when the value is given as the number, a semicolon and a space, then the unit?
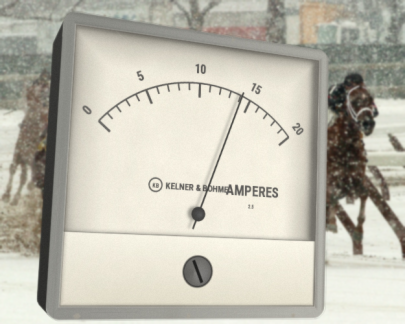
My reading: 14; A
